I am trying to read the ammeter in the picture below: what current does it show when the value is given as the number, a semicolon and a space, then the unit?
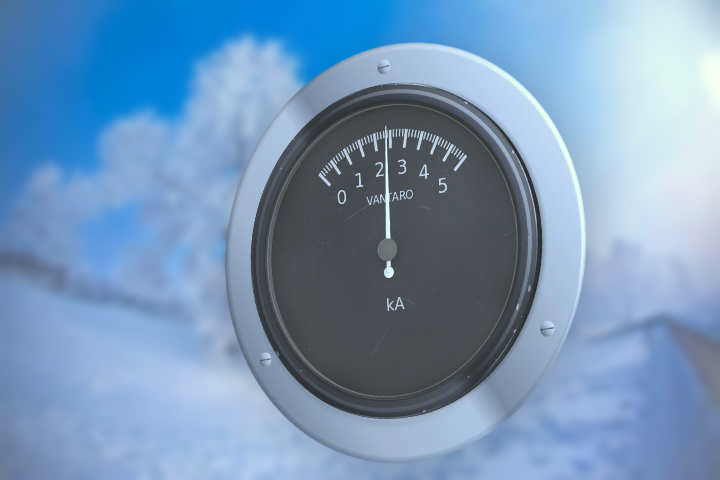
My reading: 2.5; kA
